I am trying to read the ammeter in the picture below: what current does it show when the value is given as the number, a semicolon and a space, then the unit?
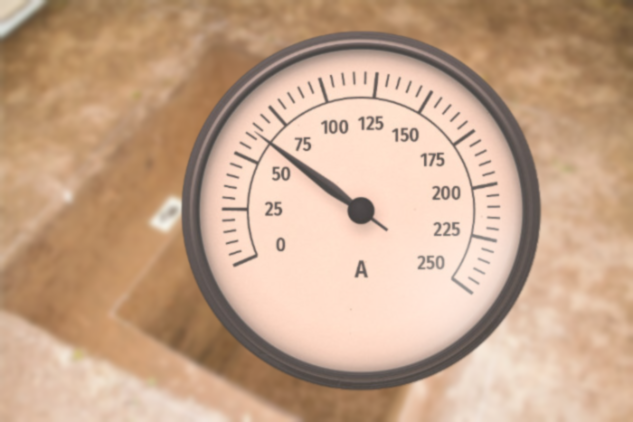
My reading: 62.5; A
